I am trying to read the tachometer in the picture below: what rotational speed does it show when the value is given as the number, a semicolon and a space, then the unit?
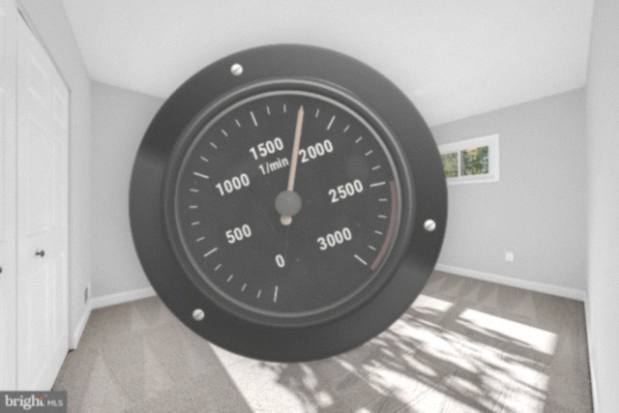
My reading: 1800; rpm
